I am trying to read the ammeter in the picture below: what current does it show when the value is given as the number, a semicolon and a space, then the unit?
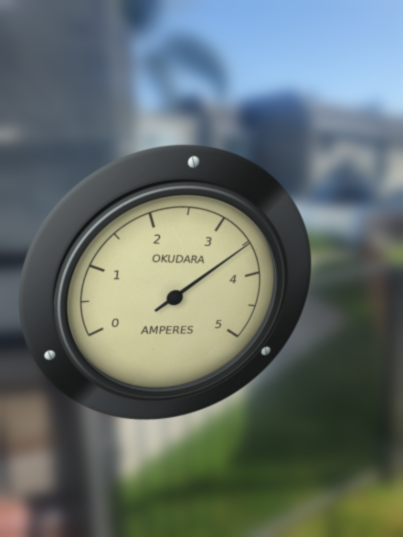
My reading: 3.5; A
